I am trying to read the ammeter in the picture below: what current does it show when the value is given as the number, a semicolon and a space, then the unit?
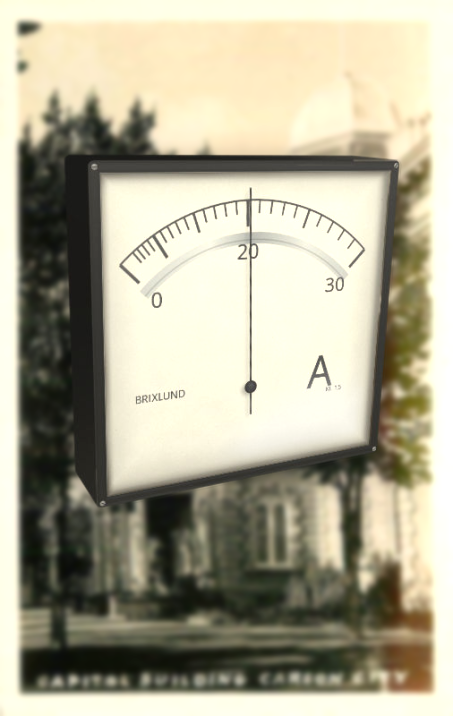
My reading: 20; A
